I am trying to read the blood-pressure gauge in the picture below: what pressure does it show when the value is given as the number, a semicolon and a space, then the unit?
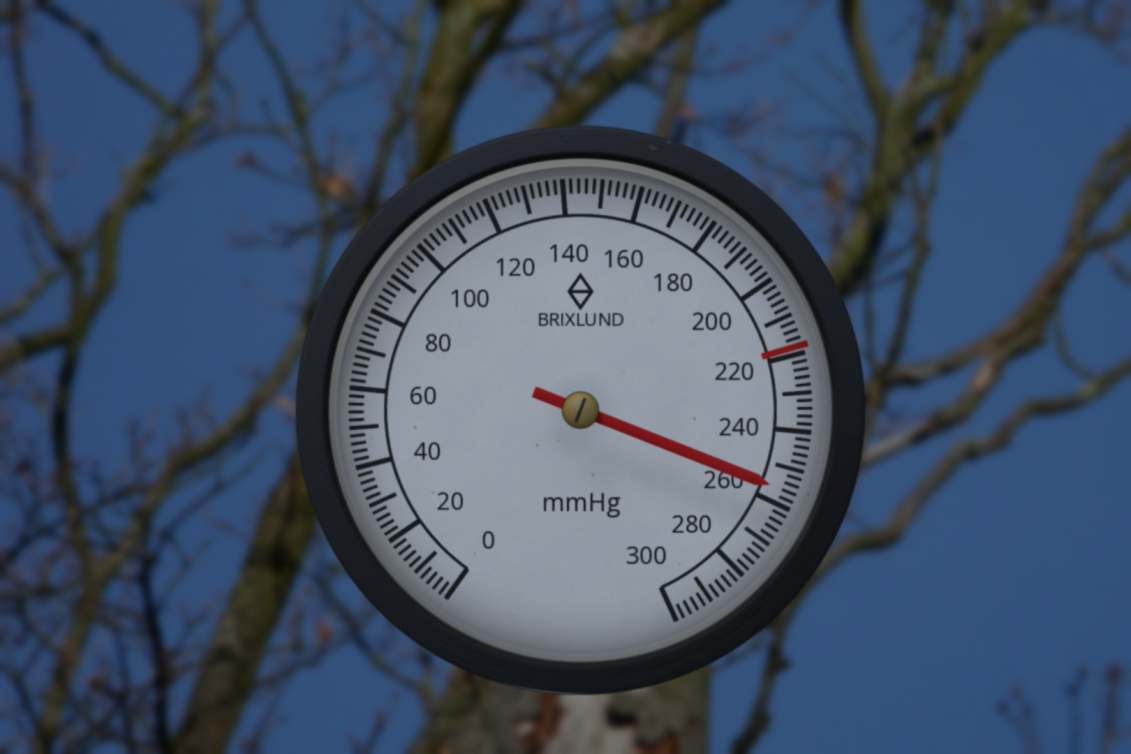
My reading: 256; mmHg
